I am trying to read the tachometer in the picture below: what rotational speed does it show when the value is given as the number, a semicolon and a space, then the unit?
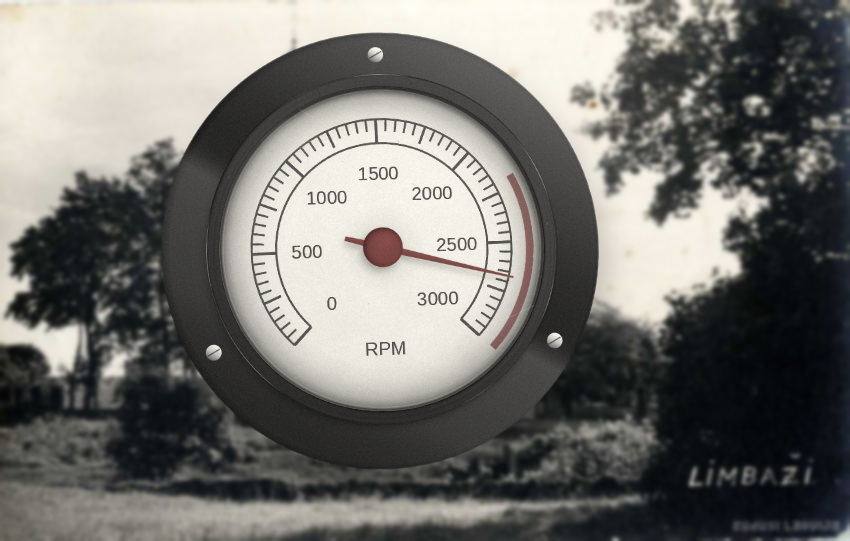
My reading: 2675; rpm
